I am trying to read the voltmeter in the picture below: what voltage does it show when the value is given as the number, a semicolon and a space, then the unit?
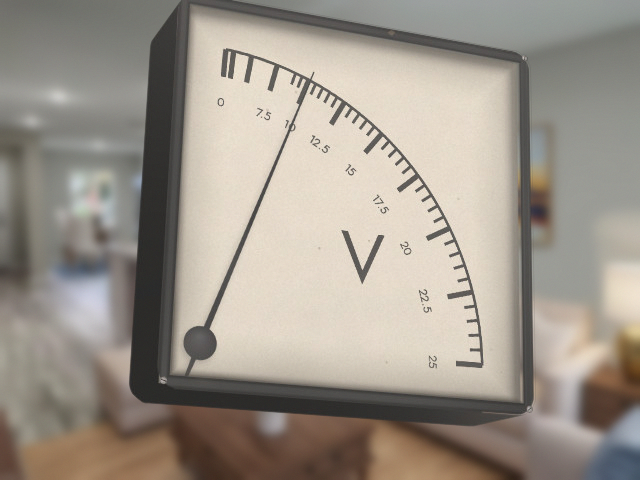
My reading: 10; V
